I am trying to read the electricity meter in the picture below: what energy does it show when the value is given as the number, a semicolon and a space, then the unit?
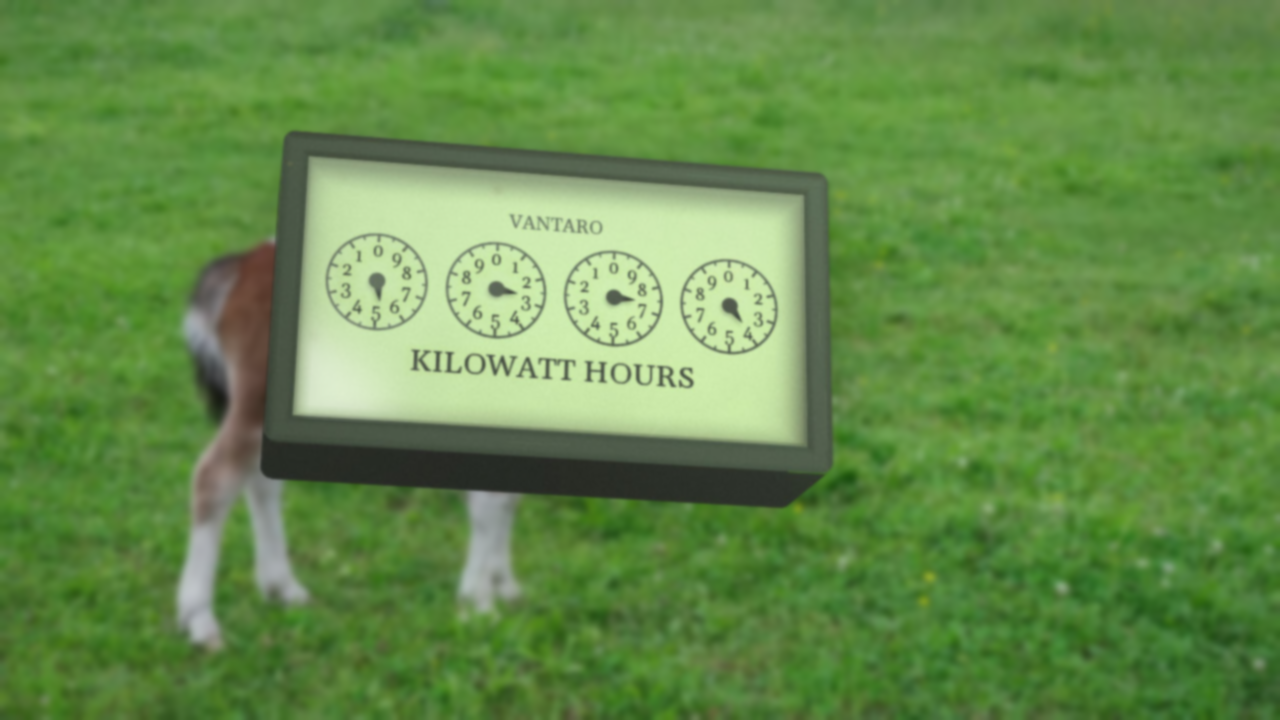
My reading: 5274; kWh
